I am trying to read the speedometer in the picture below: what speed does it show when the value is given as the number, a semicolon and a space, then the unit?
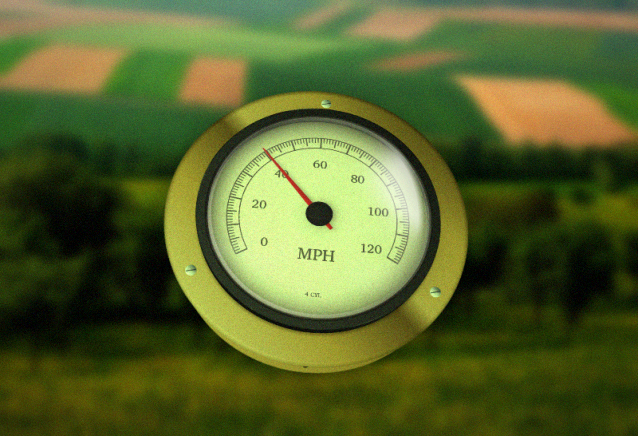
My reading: 40; mph
